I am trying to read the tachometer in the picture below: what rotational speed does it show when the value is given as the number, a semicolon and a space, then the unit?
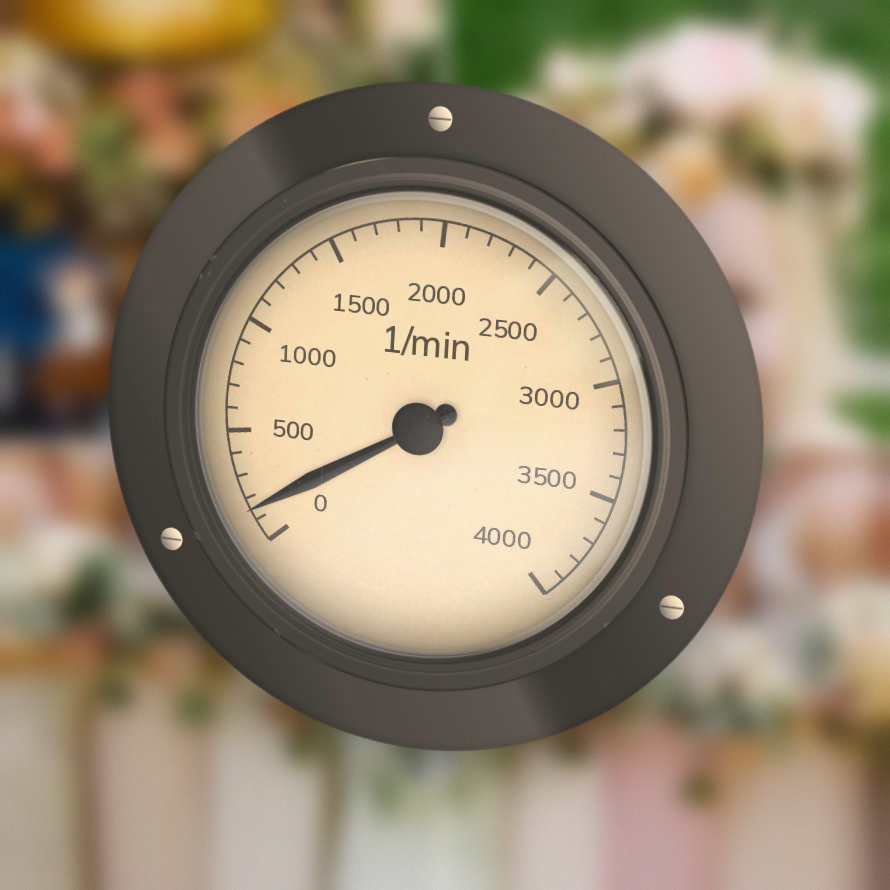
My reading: 150; rpm
